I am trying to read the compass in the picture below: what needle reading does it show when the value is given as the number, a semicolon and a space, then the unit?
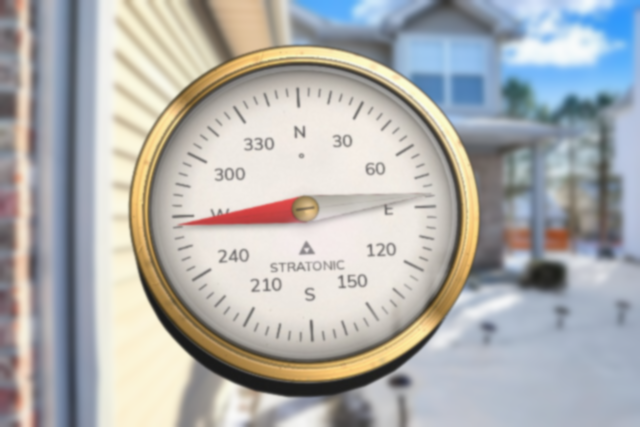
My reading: 265; °
